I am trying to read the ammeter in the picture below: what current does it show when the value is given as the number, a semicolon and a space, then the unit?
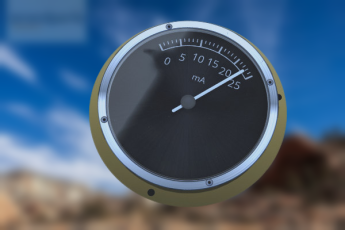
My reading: 23; mA
